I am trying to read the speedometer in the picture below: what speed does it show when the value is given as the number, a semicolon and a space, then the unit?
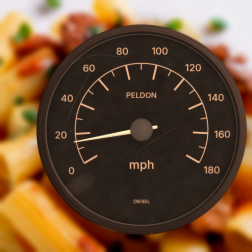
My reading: 15; mph
